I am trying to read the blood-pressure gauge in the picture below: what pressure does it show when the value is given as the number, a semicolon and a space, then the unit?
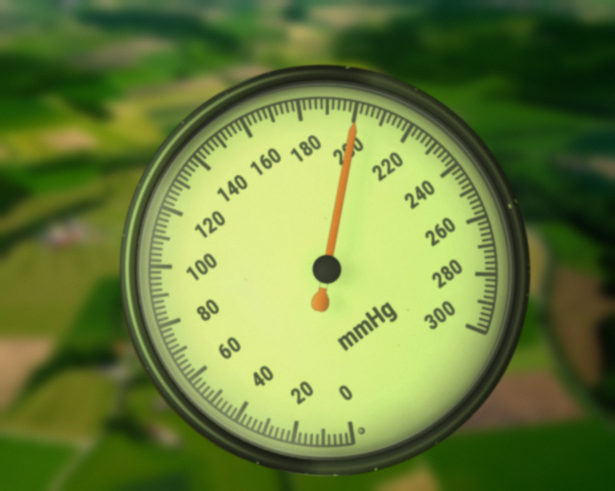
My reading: 200; mmHg
